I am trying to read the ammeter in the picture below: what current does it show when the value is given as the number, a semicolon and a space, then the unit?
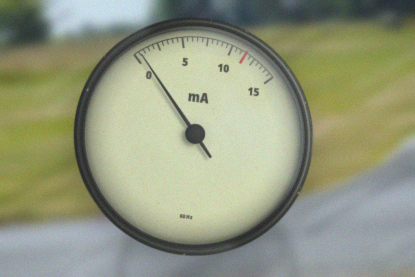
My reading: 0.5; mA
